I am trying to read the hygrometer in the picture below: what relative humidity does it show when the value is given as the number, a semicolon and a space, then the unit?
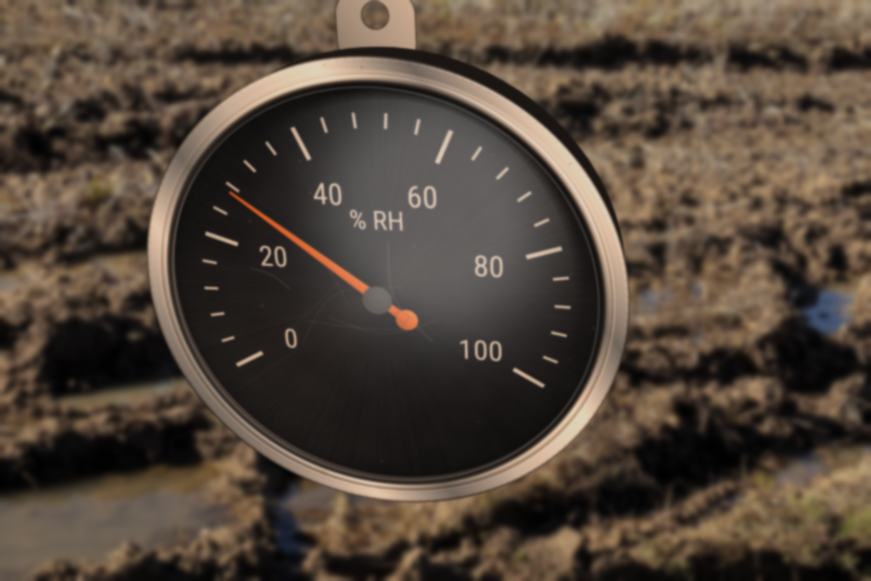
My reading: 28; %
